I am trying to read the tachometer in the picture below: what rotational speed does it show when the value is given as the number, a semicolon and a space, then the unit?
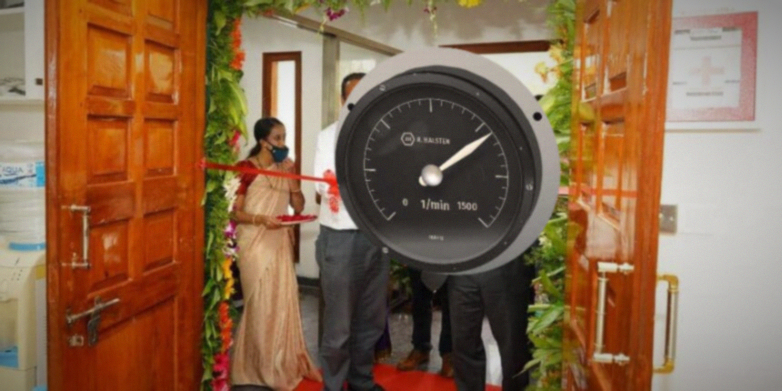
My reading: 1050; rpm
